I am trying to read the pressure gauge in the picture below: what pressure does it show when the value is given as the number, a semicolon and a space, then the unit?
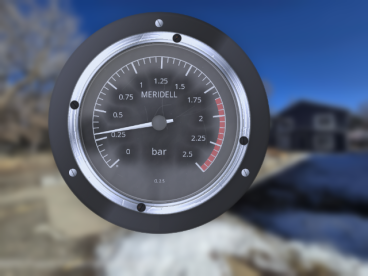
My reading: 0.3; bar
